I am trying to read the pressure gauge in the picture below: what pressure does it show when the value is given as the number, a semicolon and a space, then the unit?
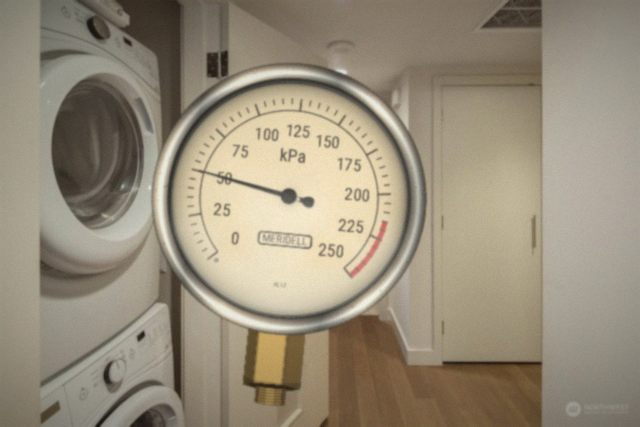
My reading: 50; kPa
